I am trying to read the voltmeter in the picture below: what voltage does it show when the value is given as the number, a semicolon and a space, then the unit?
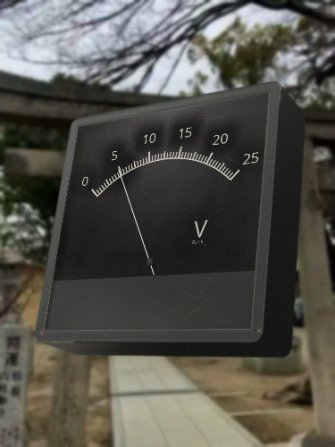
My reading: 5; V
